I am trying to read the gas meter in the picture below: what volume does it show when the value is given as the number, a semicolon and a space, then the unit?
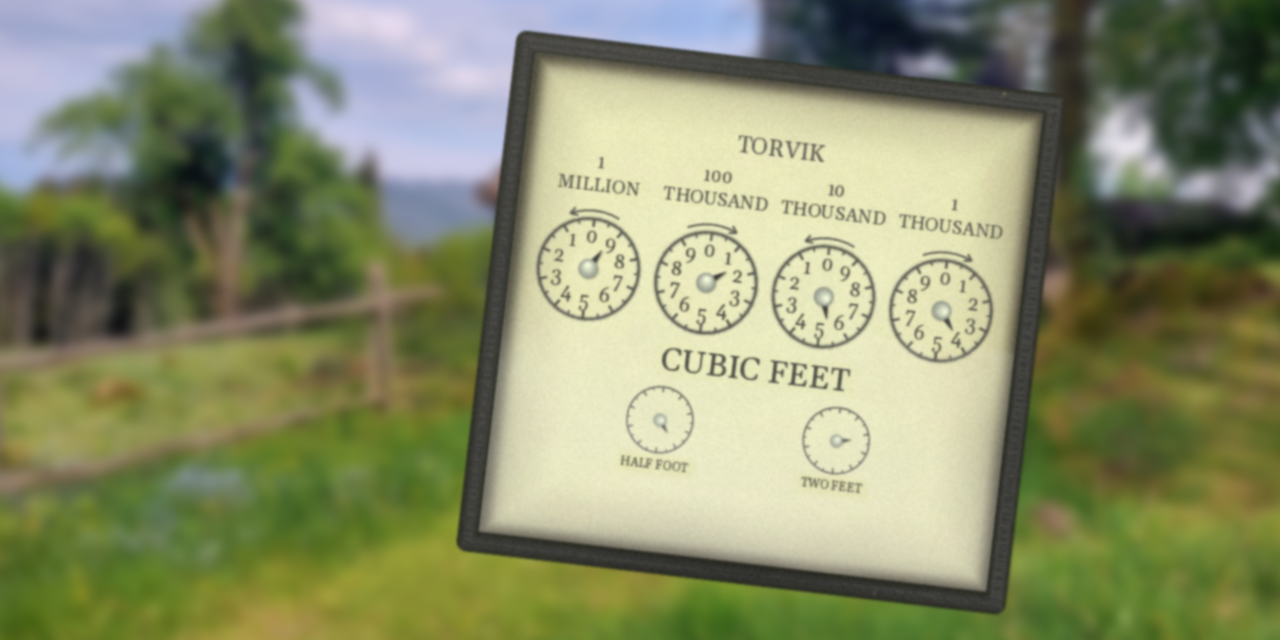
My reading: 915400; ft³
